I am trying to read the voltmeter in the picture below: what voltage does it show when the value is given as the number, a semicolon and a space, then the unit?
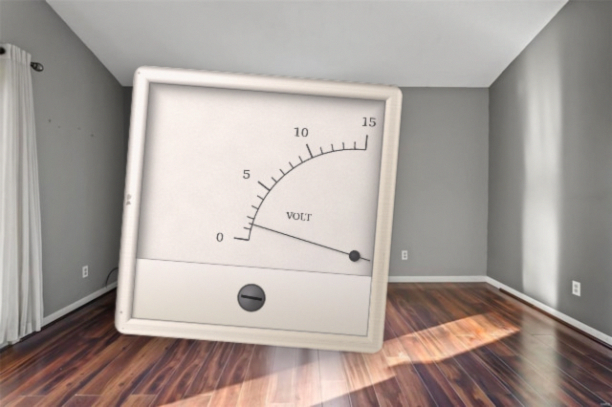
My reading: 1.5; V
